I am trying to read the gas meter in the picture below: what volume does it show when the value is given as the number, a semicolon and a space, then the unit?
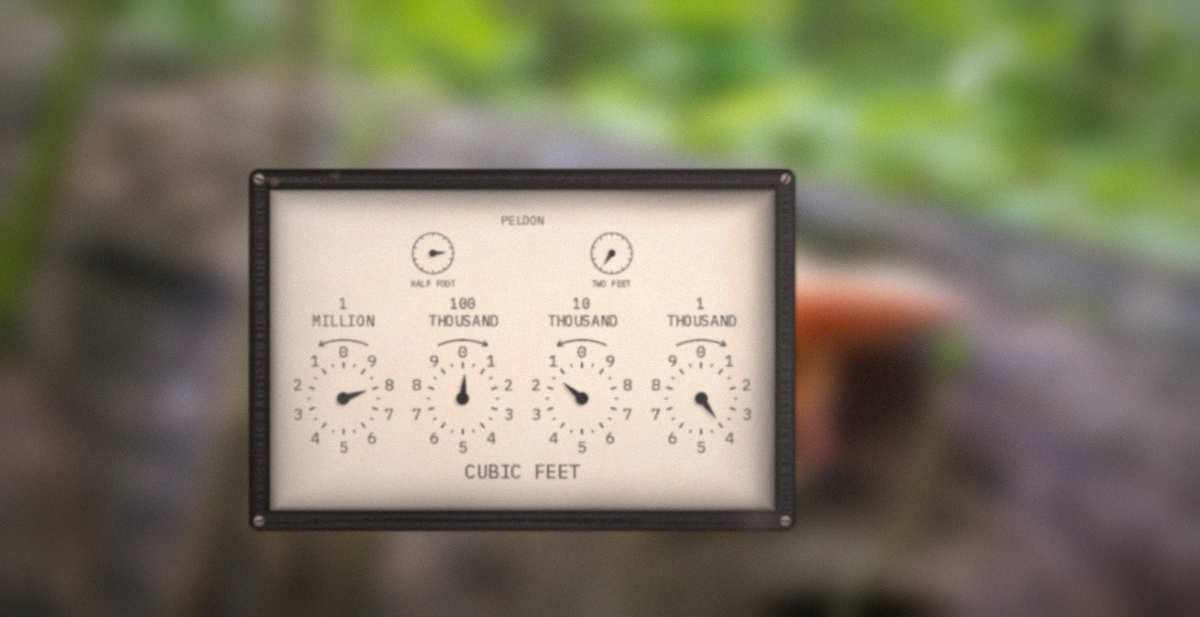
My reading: 801400; ft³
